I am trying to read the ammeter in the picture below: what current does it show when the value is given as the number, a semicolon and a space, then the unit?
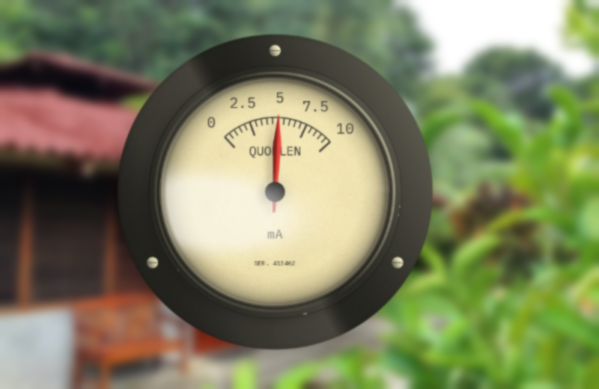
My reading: 5; mA
